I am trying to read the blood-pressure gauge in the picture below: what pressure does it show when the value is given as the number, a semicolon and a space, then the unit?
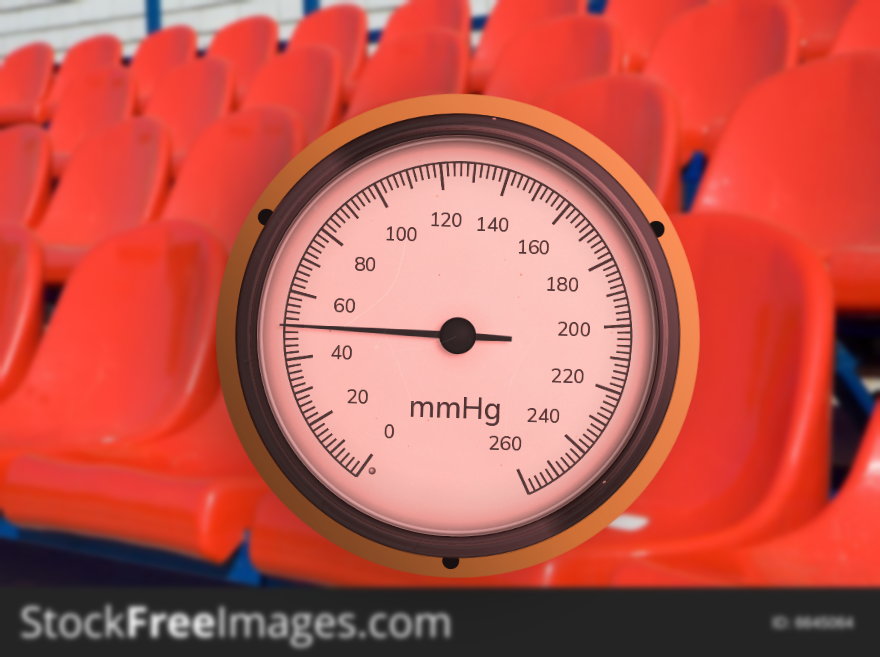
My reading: 50; mmHg
